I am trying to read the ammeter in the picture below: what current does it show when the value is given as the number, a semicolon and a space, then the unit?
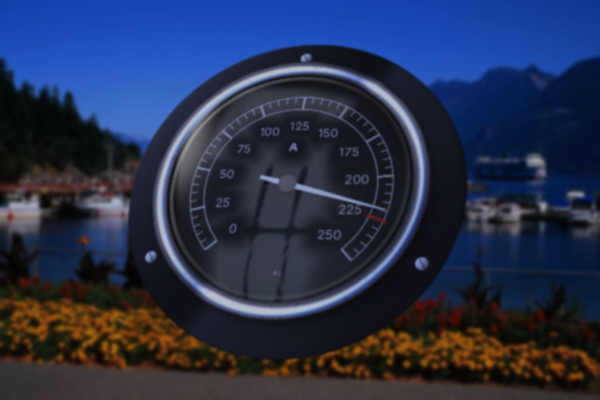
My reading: 220; A
